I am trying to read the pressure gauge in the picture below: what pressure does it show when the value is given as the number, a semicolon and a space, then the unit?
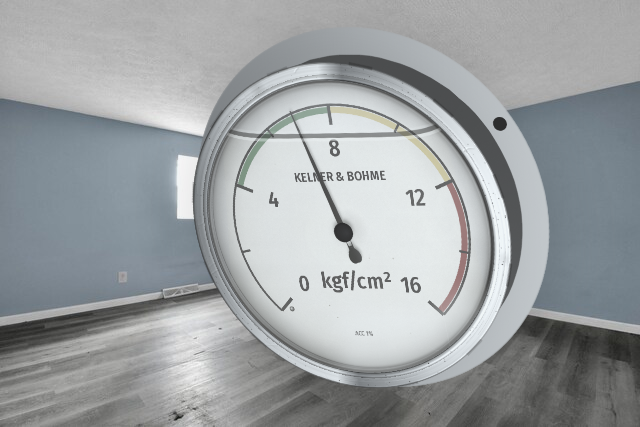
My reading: 7; kg/cm²
